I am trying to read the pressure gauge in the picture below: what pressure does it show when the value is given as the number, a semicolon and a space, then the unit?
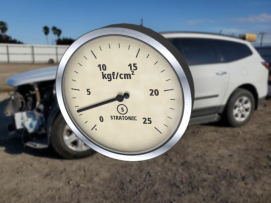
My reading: 2.5; kg/cm²
